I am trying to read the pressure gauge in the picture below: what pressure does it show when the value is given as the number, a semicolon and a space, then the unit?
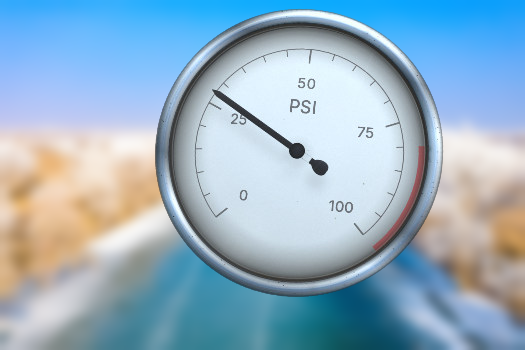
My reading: 27.5; psi
